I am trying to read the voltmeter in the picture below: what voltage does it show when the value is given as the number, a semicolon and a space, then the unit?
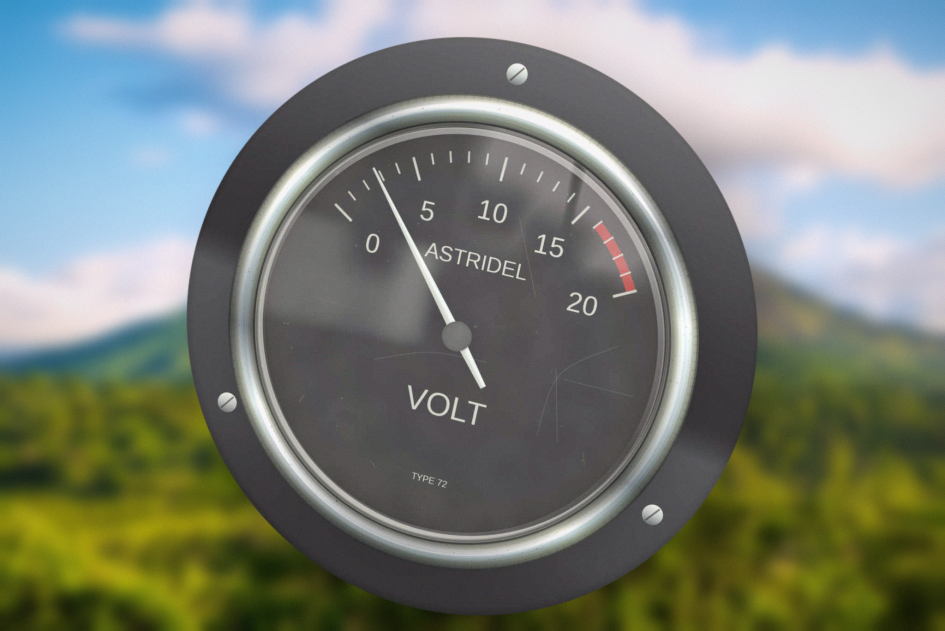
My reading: 3; V
